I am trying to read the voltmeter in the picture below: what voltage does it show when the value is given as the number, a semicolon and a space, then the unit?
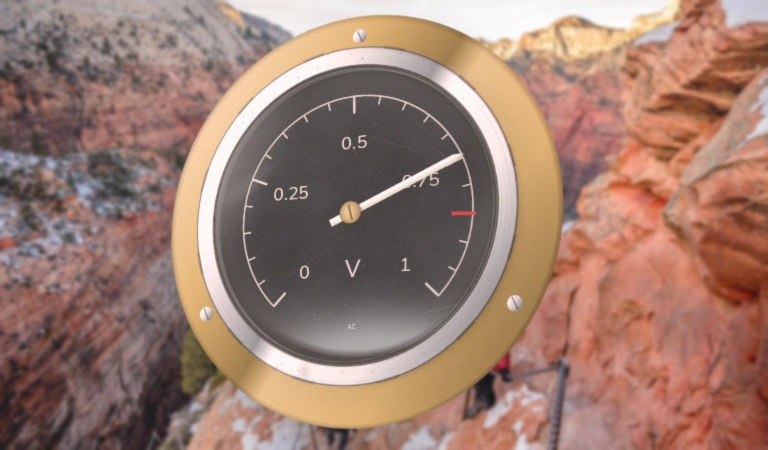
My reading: 0.75; V
